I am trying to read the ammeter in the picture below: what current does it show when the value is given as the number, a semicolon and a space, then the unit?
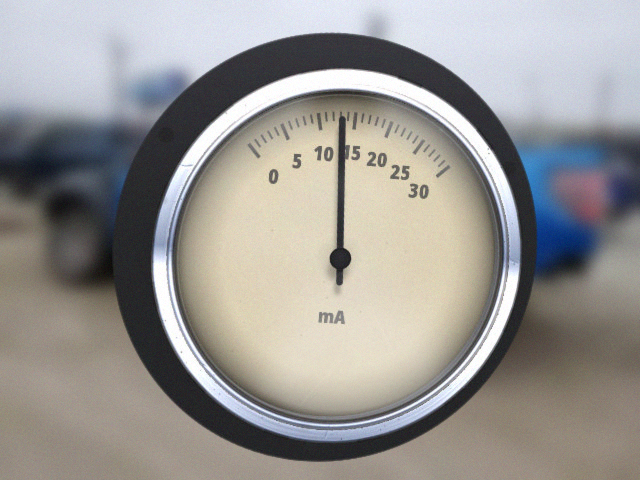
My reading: 13; mA
